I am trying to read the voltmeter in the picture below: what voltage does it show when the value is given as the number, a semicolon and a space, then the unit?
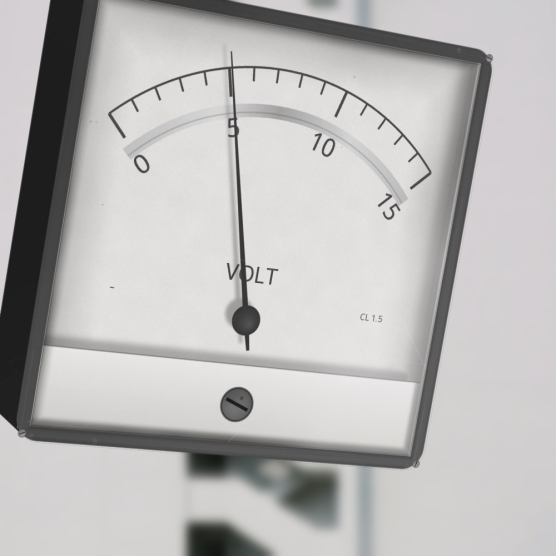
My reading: 5; V
